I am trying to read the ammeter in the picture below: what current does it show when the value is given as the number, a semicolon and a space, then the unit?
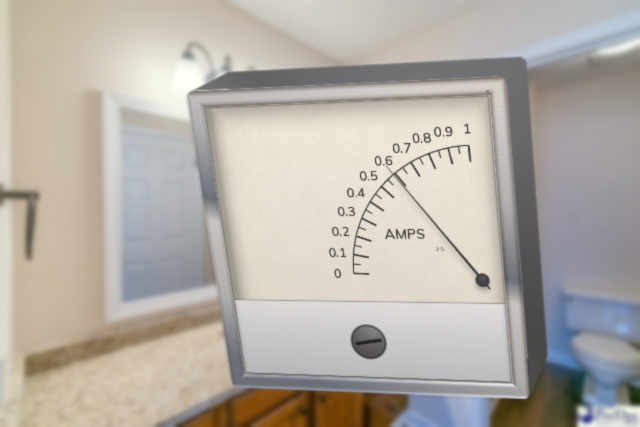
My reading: 0.6; A
